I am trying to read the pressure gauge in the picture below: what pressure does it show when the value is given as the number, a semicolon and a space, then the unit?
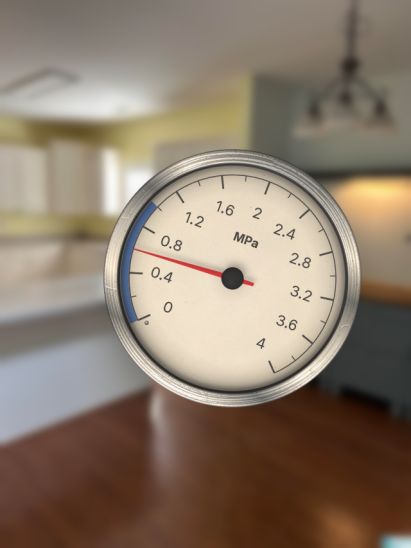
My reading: 0.6; MPa
